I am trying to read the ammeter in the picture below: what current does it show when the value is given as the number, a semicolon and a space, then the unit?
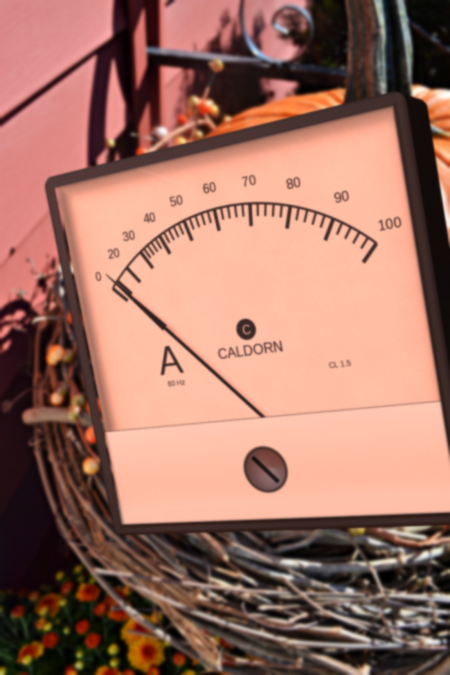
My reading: 10; A
